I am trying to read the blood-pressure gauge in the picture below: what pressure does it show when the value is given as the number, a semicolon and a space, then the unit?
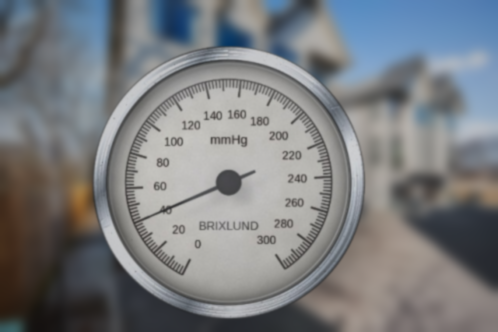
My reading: 40; mmHg
